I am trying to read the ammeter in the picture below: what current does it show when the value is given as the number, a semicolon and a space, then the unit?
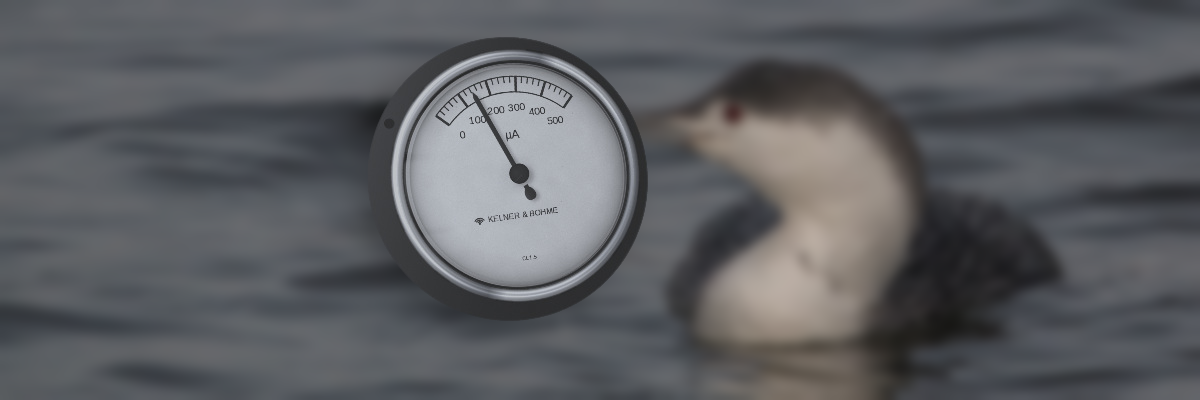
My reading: 140; µA
